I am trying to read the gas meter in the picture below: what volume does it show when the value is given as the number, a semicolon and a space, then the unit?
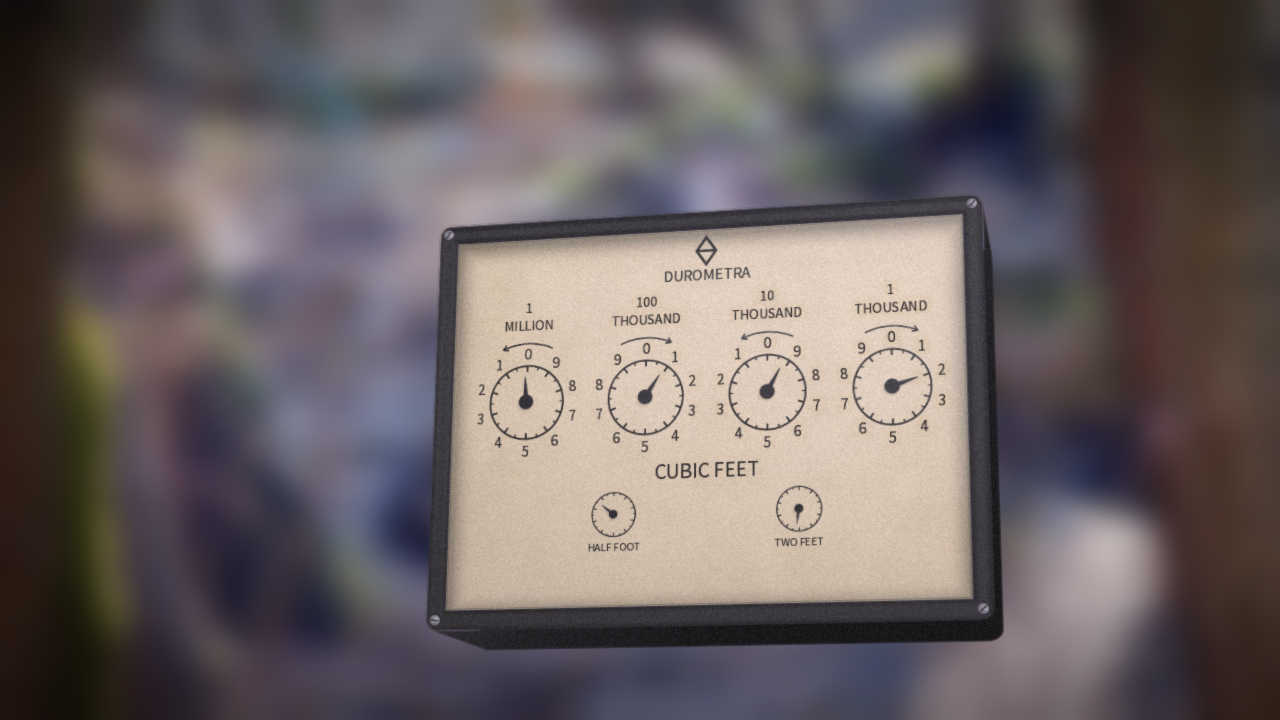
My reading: 9200; ft³
